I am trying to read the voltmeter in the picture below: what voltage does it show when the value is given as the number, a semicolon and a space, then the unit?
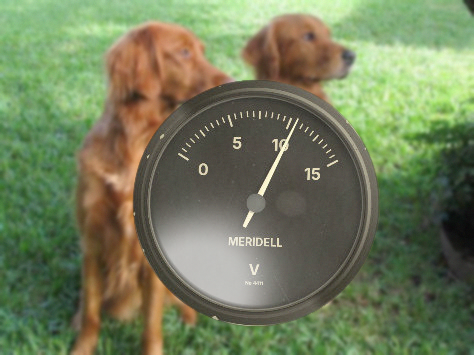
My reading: 10.5; V
